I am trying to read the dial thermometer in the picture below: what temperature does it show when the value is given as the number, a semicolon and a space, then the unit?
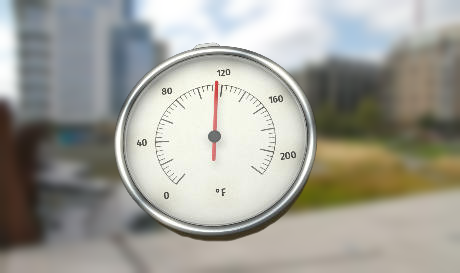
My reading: 116; °F
